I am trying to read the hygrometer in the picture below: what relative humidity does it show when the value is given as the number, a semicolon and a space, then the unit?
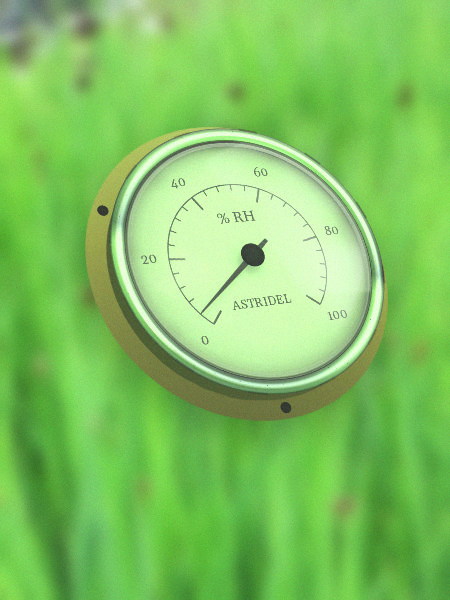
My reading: 4; %
